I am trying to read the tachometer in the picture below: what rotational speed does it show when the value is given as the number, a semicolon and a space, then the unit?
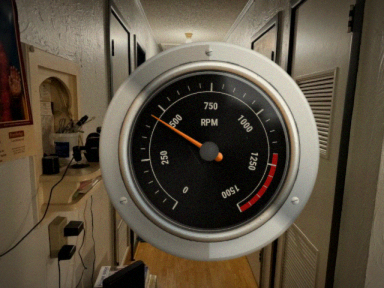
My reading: 450; rpm
